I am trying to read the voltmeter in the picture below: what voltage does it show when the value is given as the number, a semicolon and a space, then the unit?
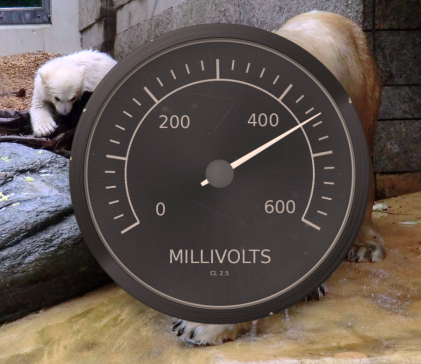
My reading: 450; mV
